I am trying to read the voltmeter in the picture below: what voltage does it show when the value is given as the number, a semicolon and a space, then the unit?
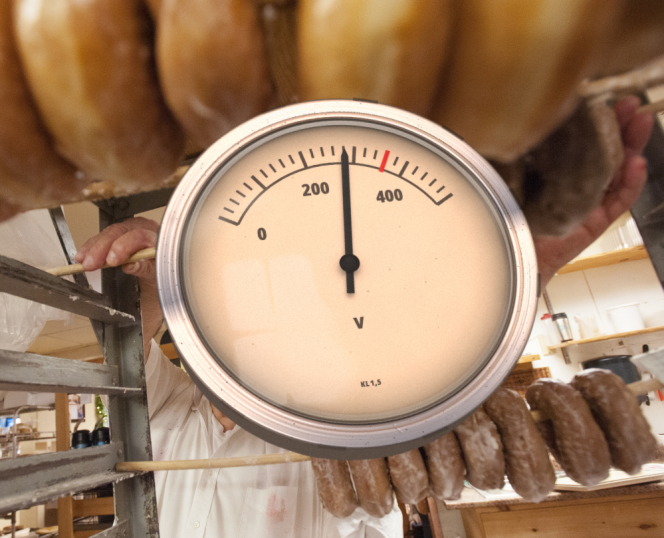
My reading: 280; V
